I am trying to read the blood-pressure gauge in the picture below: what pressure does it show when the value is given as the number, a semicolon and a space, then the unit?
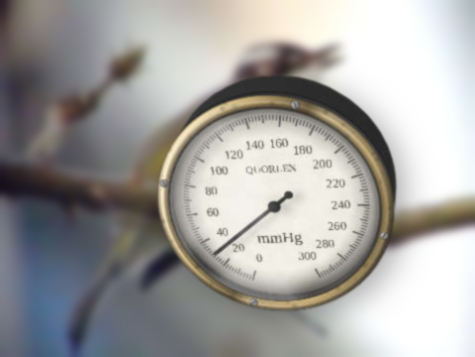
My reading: 30; mmHg
